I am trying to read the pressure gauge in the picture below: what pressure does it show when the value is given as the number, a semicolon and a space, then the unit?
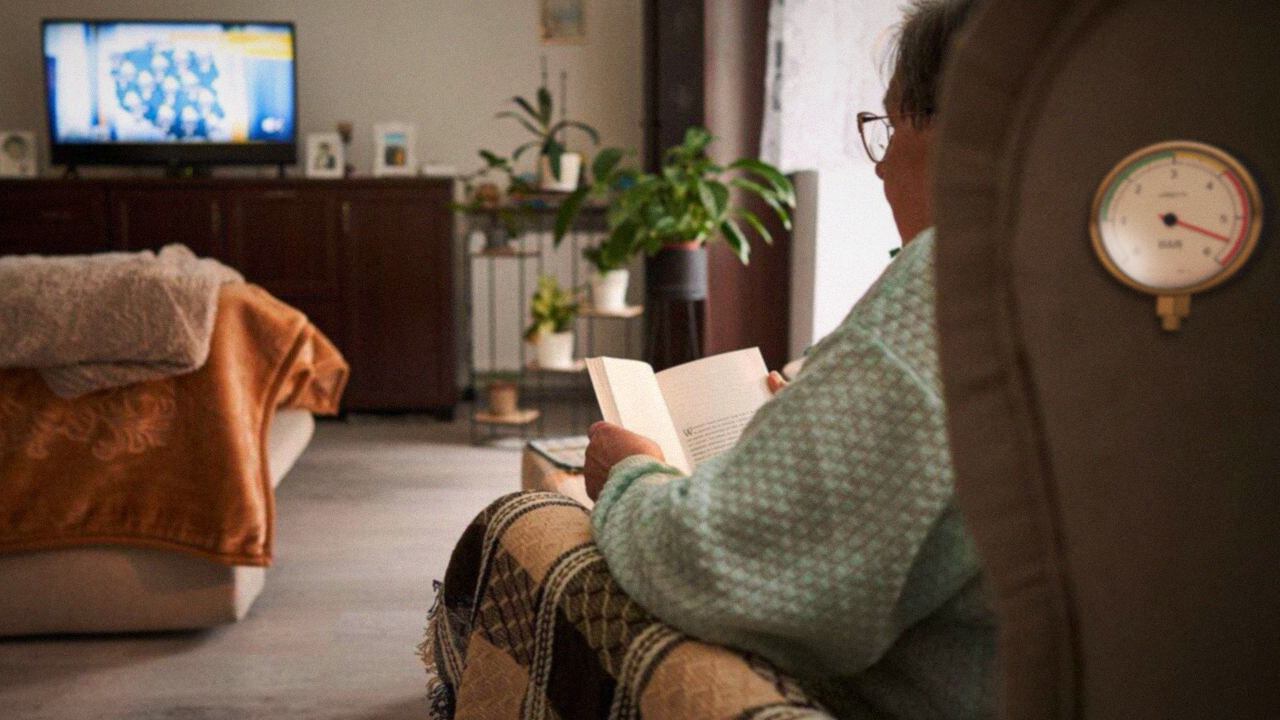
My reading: 5.5; bar
